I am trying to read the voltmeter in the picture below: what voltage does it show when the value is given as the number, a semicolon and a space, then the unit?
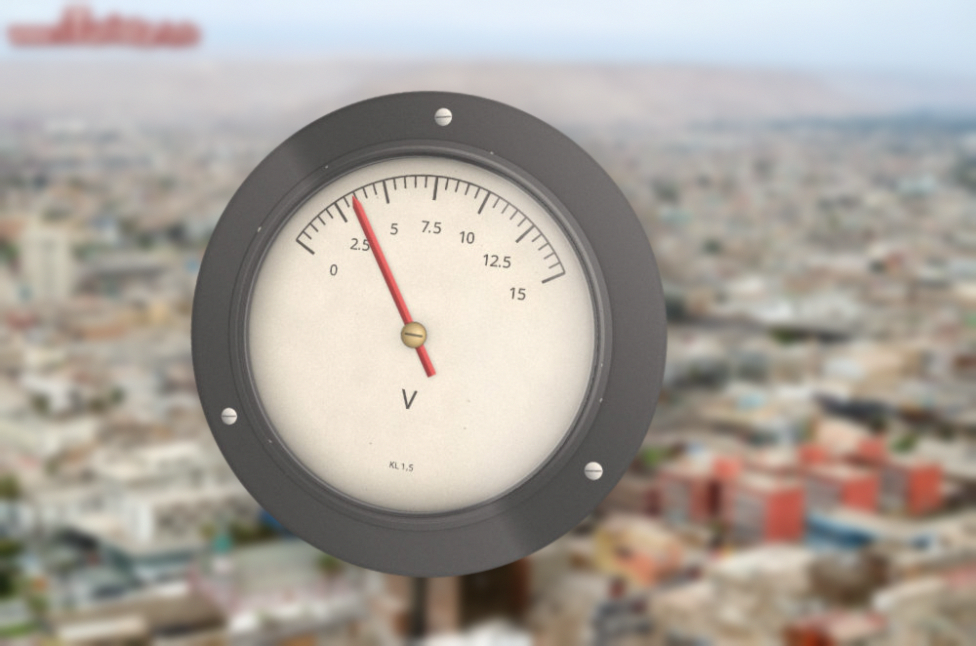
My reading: 3.5; V
